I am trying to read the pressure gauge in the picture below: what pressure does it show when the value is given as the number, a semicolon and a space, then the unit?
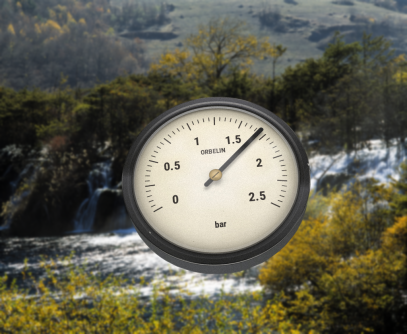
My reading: 1.7; bar
